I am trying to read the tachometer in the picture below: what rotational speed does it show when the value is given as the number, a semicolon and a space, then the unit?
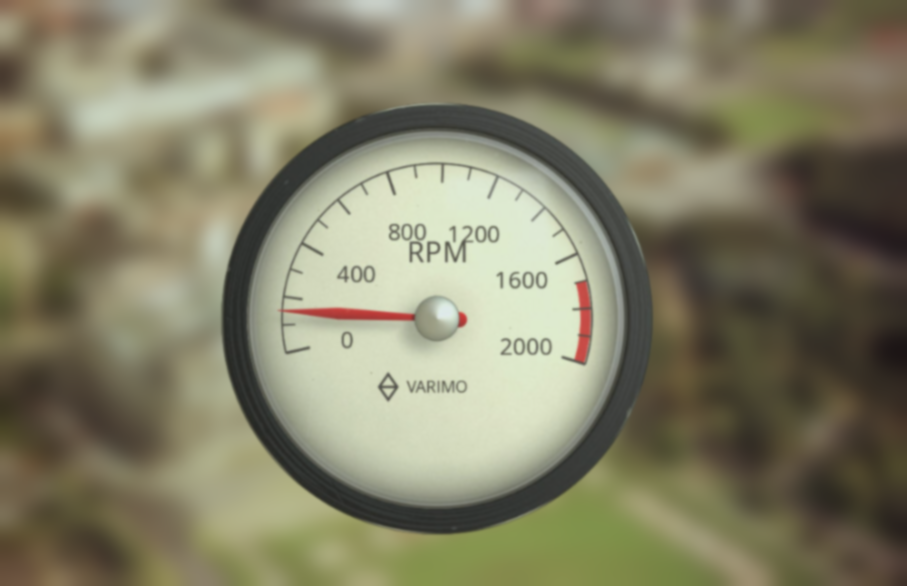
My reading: 150; rpm
